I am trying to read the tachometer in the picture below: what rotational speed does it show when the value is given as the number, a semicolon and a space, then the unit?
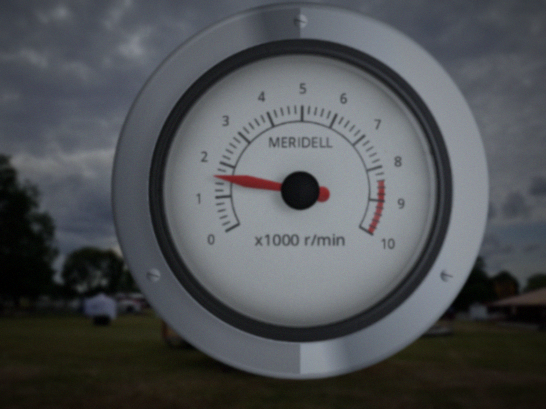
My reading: 1600; rpm
